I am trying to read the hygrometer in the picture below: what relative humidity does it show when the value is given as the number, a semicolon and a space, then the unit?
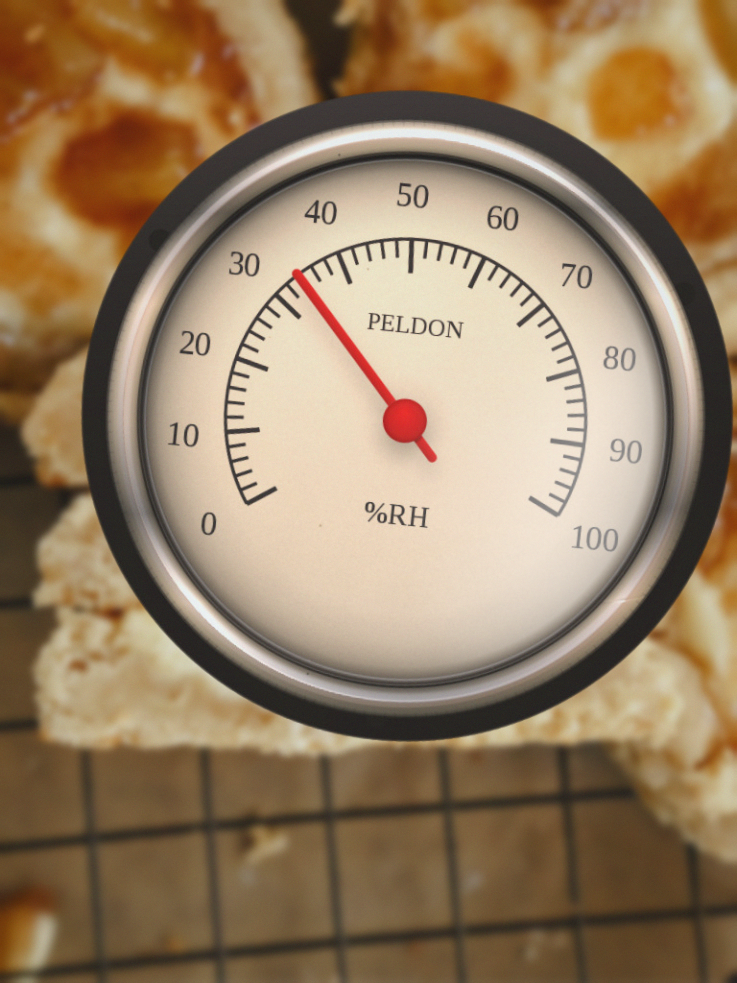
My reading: 34; %
